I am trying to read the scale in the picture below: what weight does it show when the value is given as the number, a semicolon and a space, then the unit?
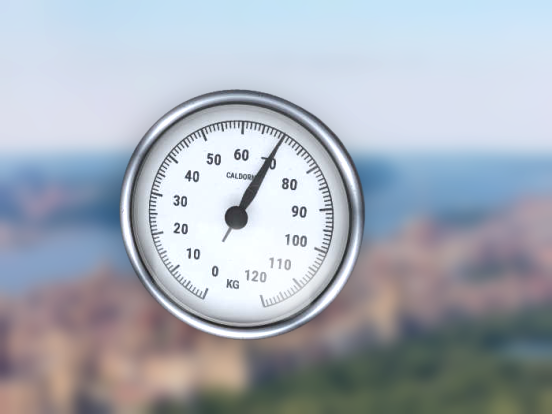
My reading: 70; kg
